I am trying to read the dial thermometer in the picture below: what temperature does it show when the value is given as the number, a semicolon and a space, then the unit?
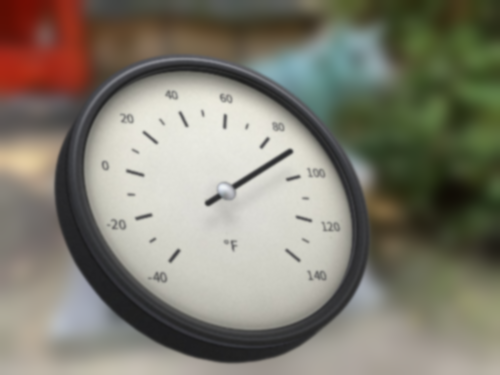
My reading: 90; °F
